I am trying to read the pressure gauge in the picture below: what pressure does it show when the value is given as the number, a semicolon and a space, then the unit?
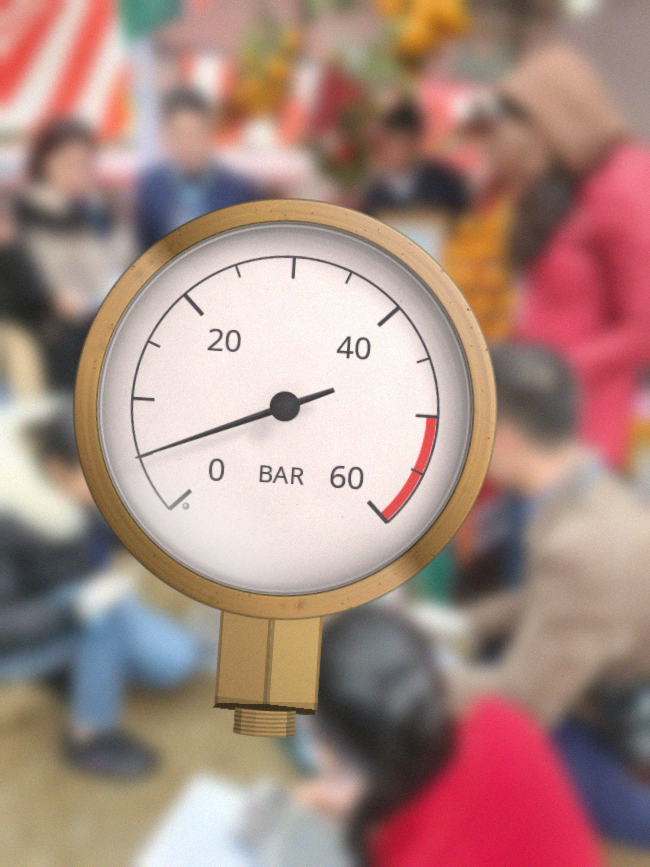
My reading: 5; bar
